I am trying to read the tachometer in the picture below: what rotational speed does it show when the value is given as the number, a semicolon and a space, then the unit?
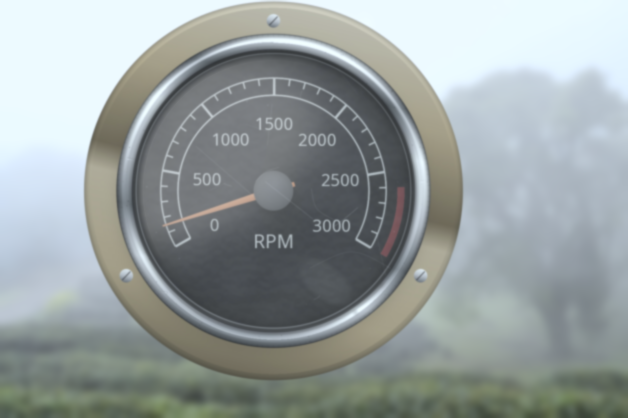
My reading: 150; rpm
